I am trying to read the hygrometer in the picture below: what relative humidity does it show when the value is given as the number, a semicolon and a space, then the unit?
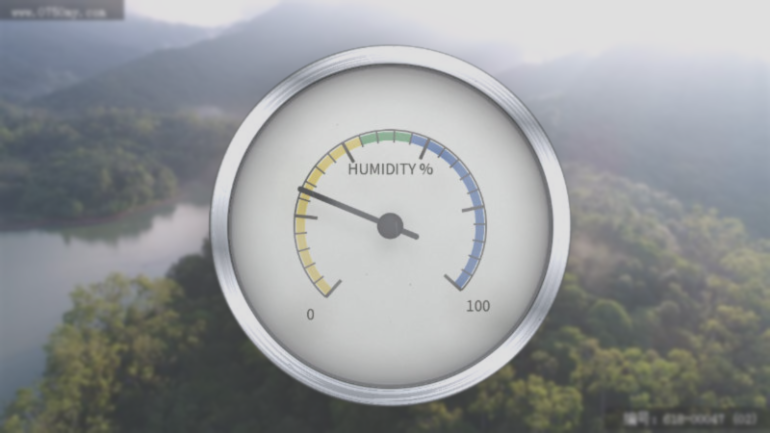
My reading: 26; %
